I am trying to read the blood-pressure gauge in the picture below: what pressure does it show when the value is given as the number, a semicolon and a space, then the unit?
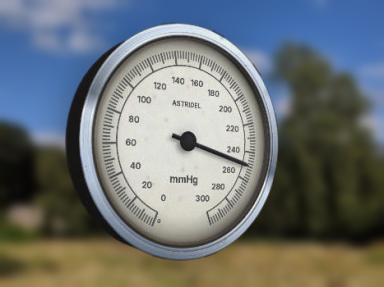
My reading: 250; mmHg
